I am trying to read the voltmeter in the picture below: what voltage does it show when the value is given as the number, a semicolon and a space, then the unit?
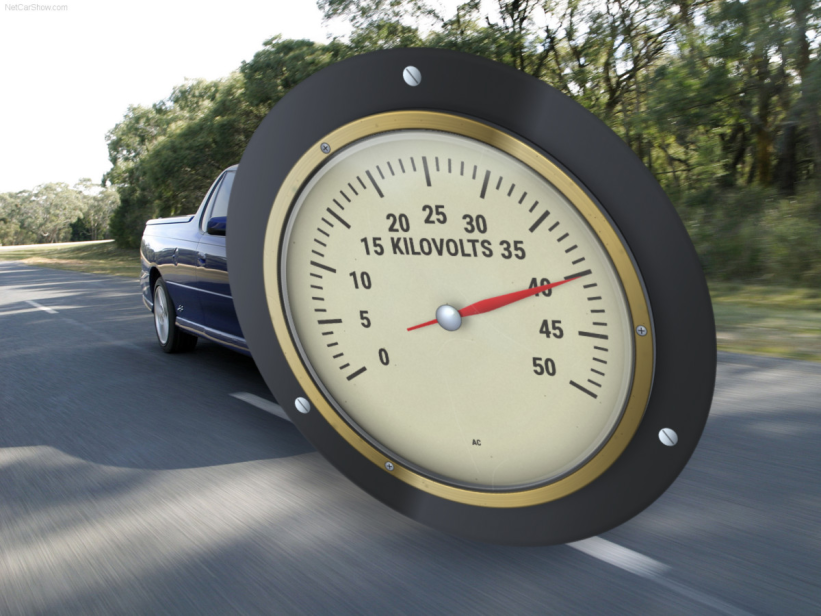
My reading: 40; kV
